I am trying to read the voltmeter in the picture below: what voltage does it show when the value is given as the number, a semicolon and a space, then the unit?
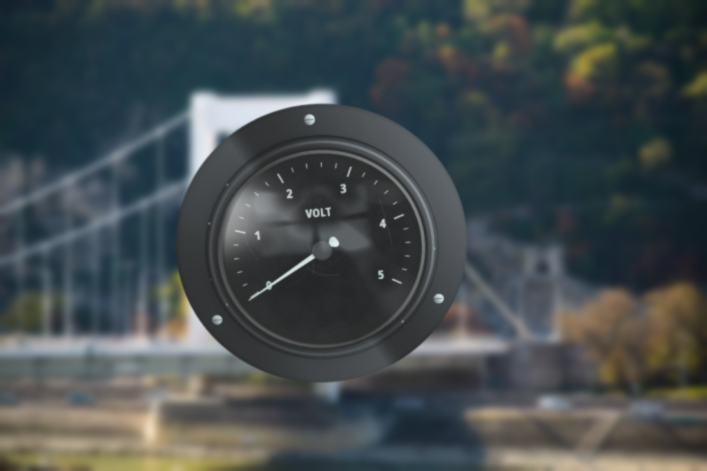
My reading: 0; V
